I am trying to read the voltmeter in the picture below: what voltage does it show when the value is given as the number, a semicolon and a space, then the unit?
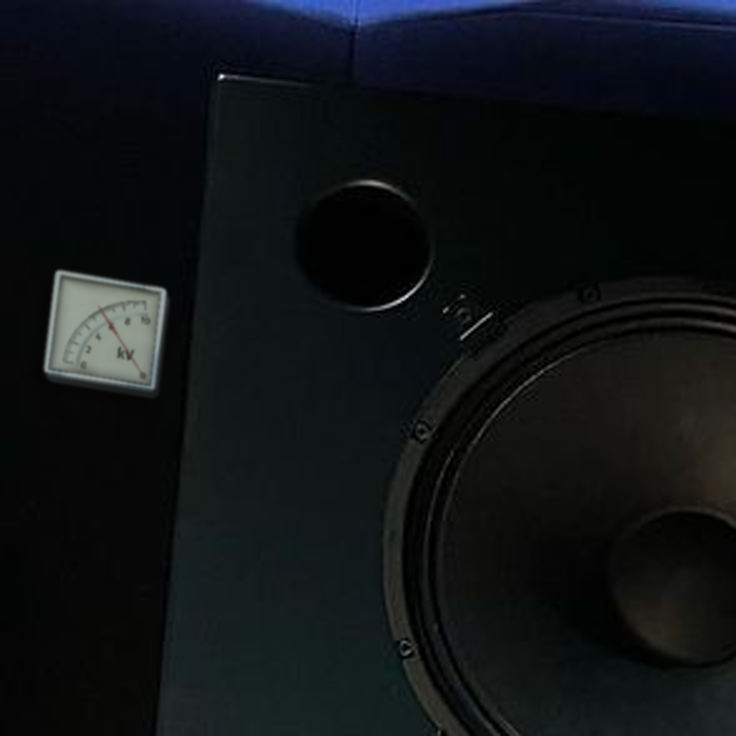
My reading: 6; kV
